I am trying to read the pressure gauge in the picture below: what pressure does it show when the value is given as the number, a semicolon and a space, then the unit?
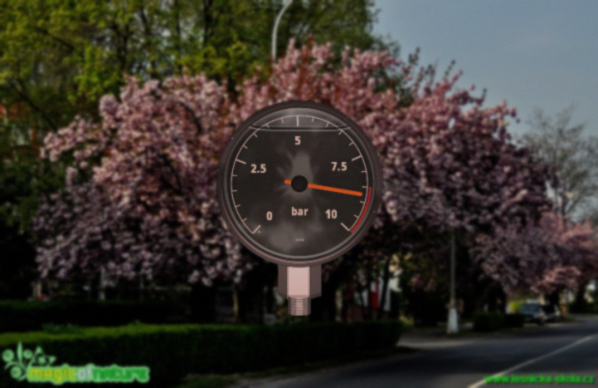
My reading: 8.75; bar
